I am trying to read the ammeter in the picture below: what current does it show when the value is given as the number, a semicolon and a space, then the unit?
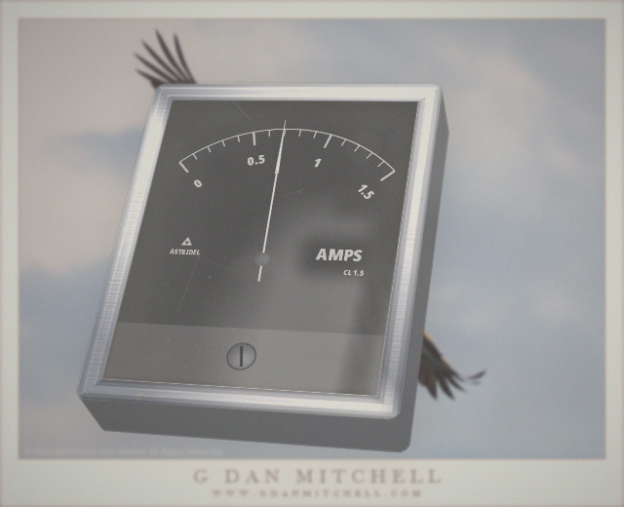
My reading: 0.7; A
